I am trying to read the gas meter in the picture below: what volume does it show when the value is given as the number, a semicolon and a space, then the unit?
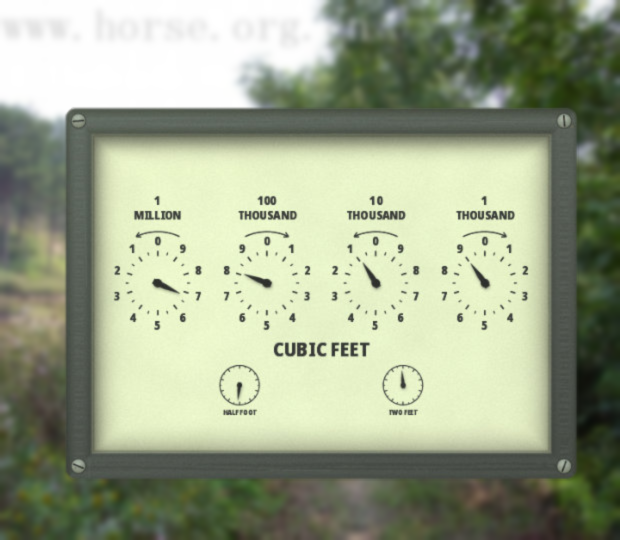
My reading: 680900; ft³
